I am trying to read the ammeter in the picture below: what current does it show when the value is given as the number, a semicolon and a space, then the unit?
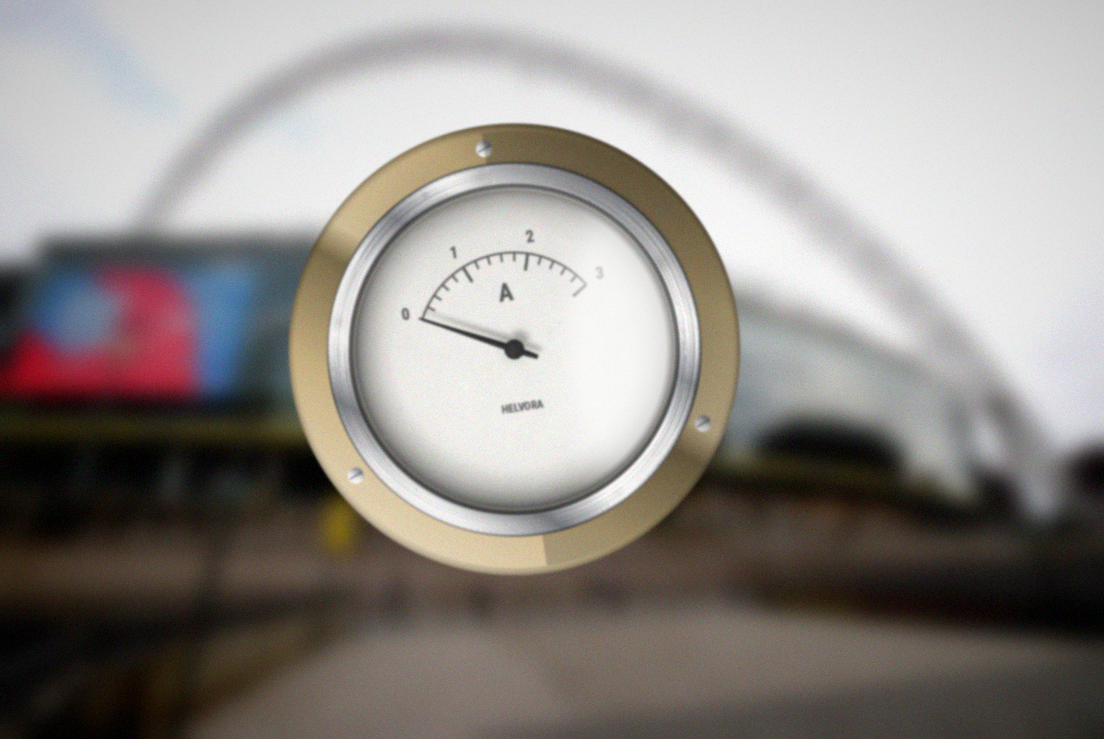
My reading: 0; A
